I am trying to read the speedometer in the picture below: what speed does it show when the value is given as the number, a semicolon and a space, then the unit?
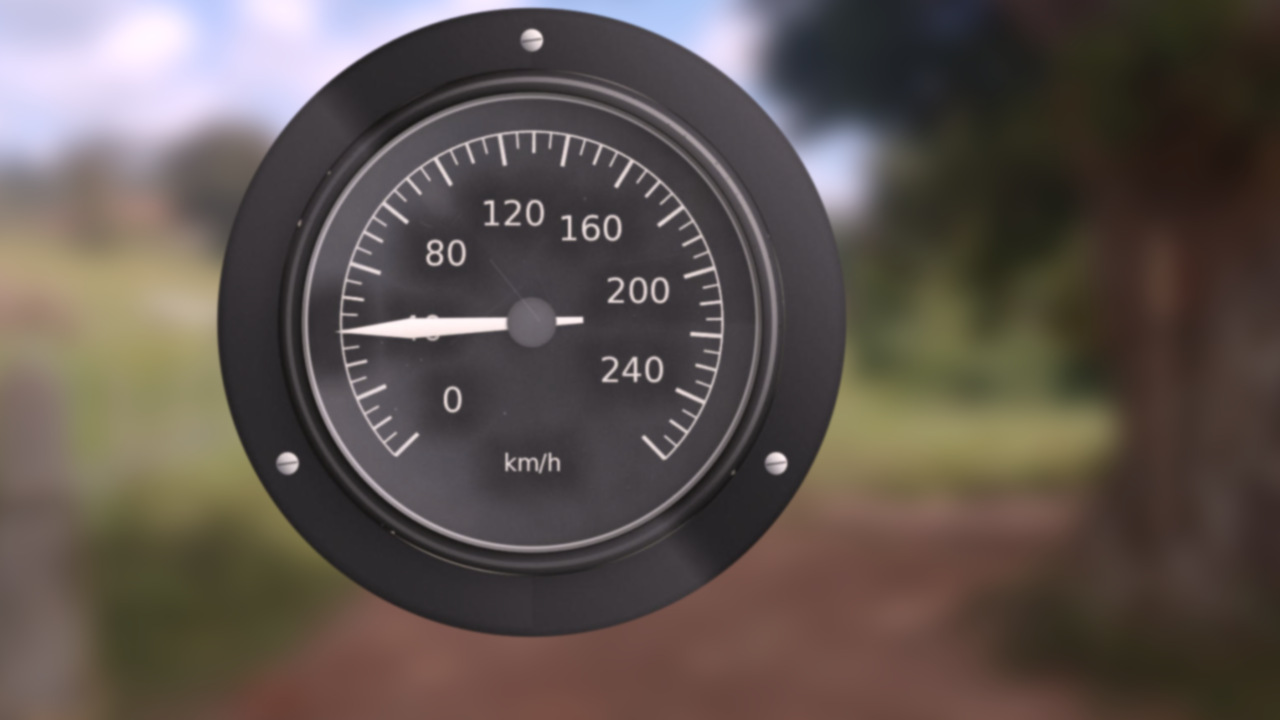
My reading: 40; km/h
